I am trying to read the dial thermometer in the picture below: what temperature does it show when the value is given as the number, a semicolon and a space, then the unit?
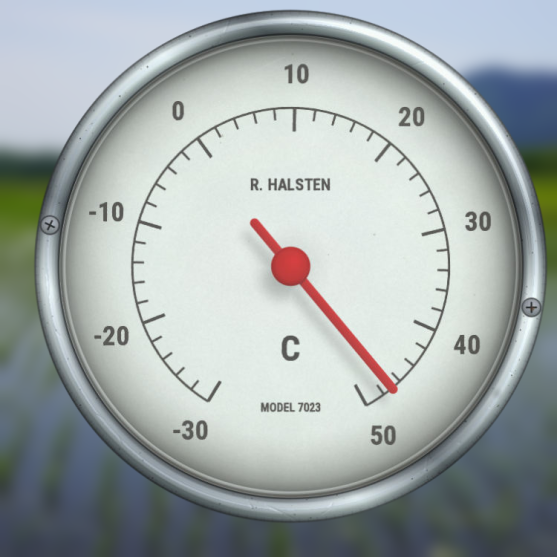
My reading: 47; °C
